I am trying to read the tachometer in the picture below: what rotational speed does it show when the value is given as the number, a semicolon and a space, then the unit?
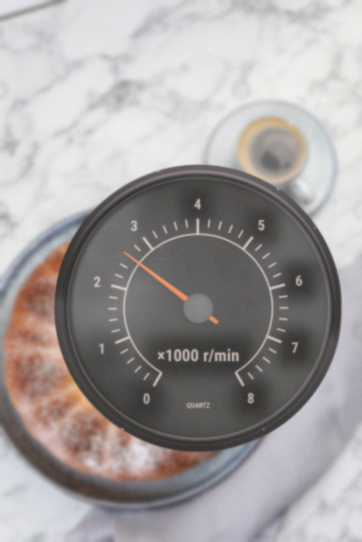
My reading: 2600; rpm
